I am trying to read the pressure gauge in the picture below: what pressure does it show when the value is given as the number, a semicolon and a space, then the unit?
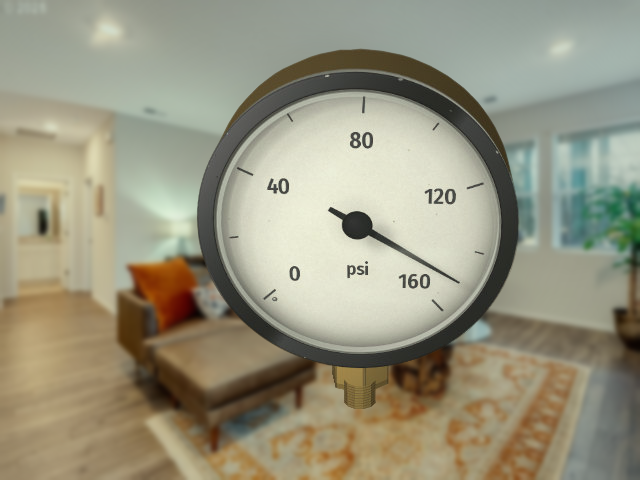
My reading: 150; psi
